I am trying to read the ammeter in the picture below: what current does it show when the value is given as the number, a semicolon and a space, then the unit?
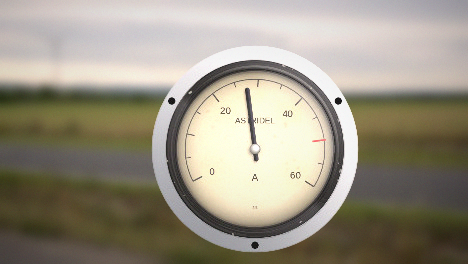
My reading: 27.5; A
